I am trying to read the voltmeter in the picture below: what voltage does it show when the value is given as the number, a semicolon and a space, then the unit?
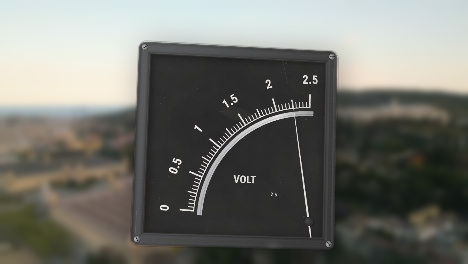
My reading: 2.25; V
